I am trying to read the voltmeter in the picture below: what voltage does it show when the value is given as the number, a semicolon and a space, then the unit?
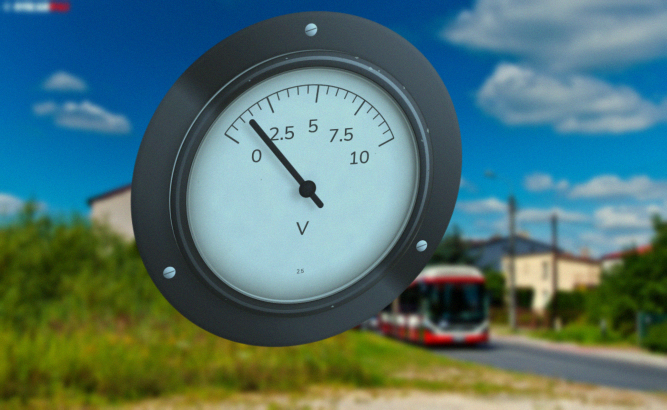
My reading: 1.25; V
